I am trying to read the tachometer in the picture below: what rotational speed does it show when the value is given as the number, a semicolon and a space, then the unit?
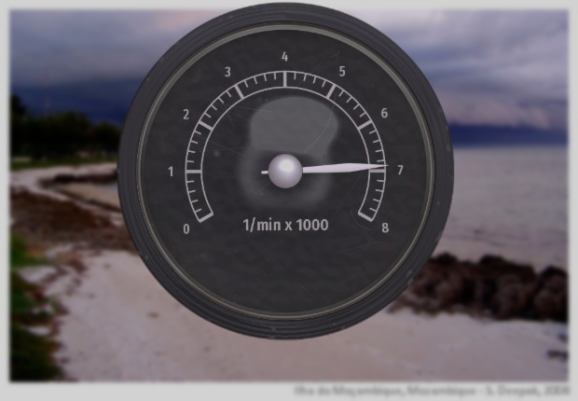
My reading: 6900; rpm
